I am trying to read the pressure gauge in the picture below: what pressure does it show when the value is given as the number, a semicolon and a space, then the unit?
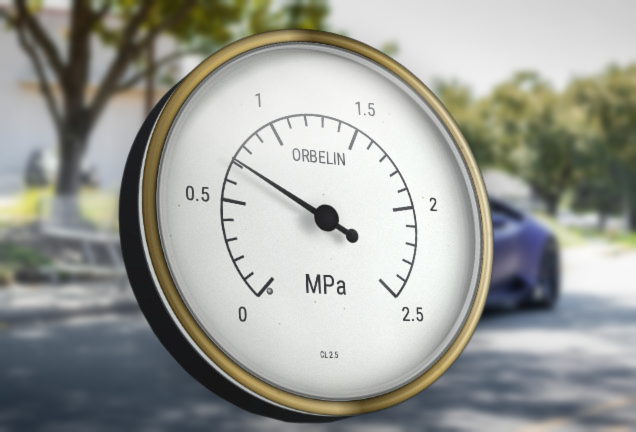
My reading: 0.7; MPa
